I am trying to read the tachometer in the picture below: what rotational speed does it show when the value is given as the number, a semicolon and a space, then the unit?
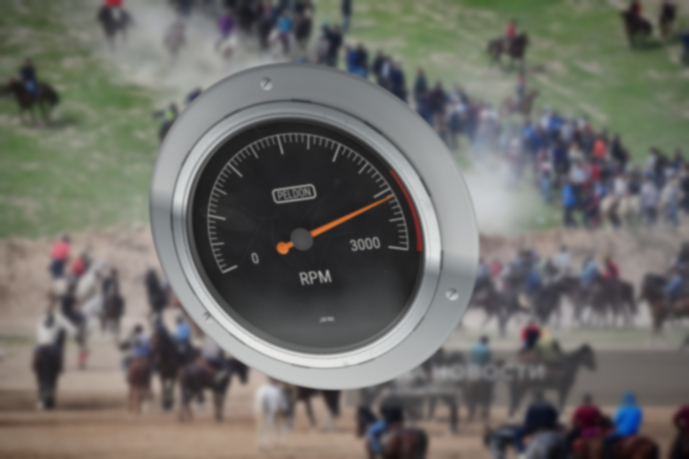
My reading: 2550; rpm
